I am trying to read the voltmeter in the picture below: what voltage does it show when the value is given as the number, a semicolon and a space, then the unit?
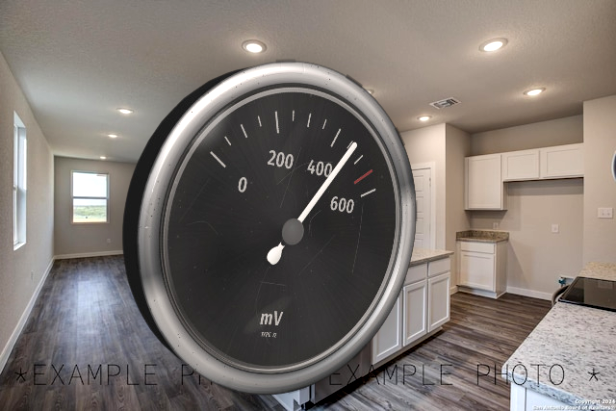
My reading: 450; mV
